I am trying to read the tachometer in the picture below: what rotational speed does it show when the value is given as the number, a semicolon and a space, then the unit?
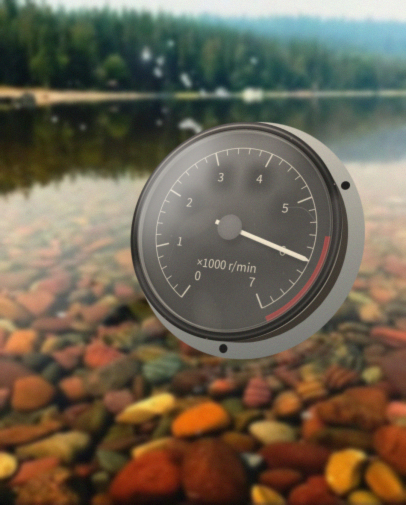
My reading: 6000; rpm
